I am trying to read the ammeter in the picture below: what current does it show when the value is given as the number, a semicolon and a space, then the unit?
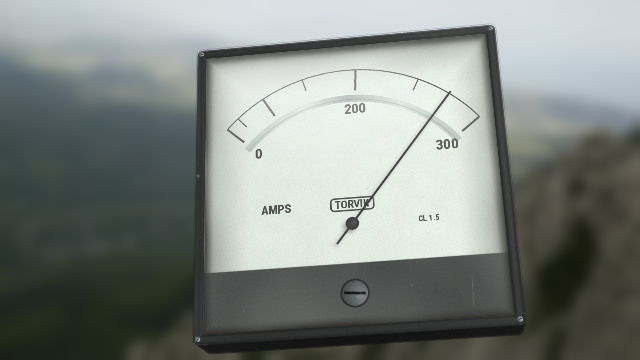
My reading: 275; A
